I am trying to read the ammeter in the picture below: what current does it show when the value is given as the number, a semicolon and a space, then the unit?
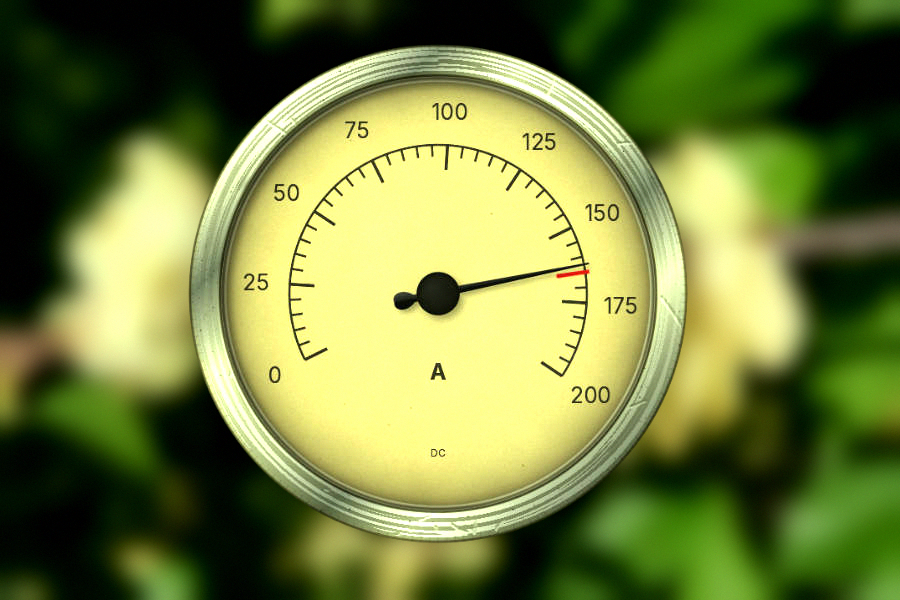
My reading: 162.5; A
